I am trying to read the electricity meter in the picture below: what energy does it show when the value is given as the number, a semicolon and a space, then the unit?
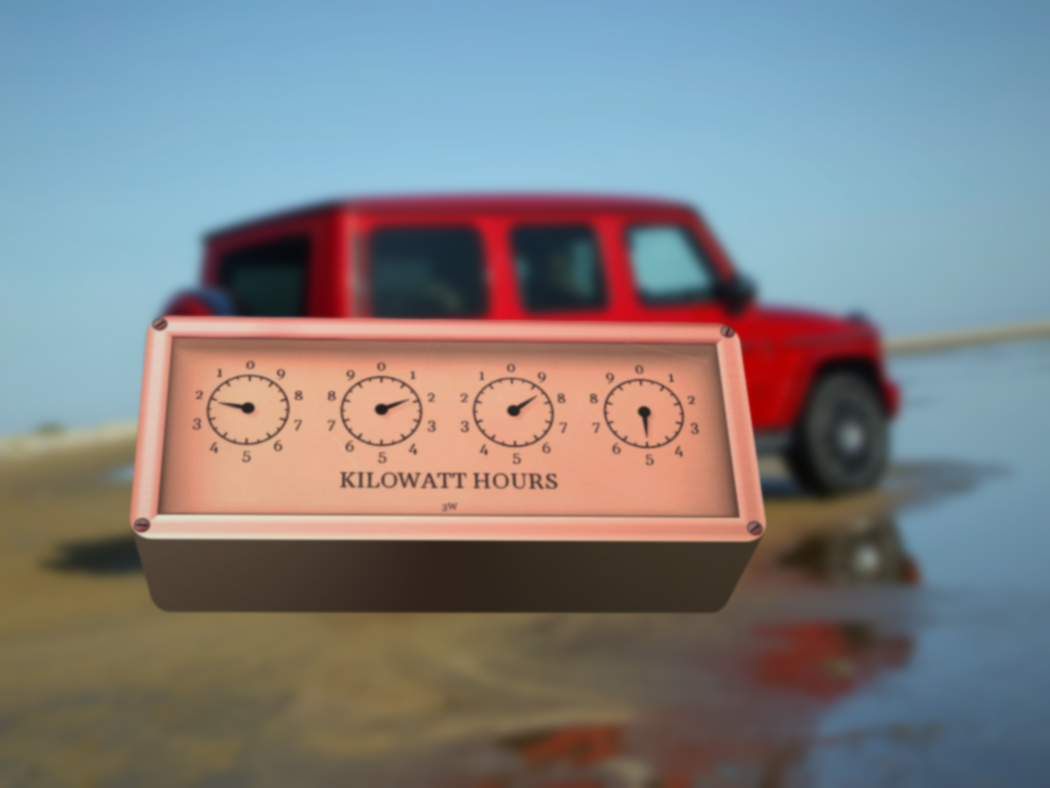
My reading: 2185; kWh
